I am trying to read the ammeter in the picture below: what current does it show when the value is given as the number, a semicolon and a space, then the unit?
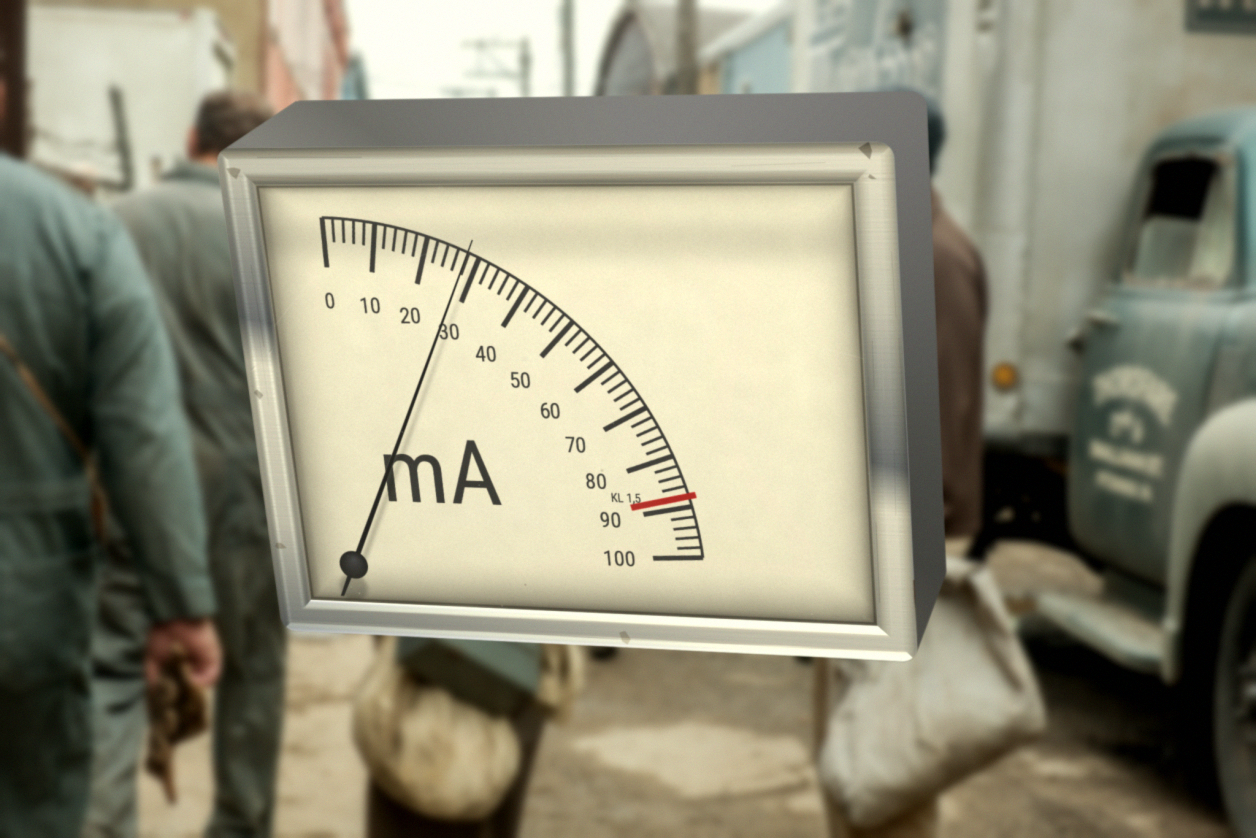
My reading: 28; mA
